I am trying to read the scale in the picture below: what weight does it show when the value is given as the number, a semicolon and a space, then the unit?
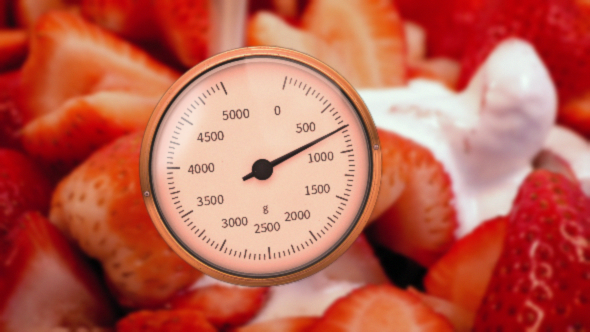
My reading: 750; g
